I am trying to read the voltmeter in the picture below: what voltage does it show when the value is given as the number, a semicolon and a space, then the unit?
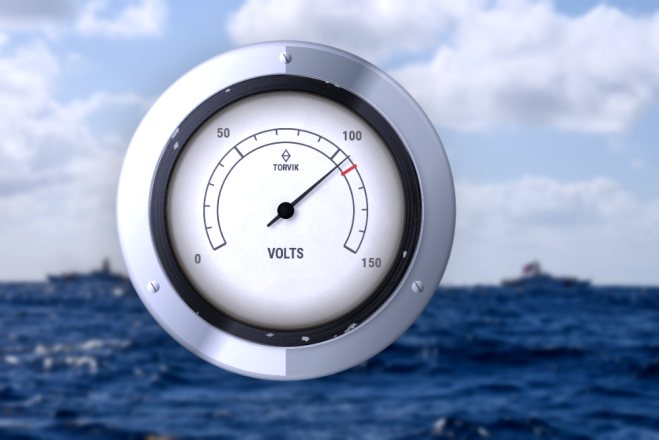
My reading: 105; V
